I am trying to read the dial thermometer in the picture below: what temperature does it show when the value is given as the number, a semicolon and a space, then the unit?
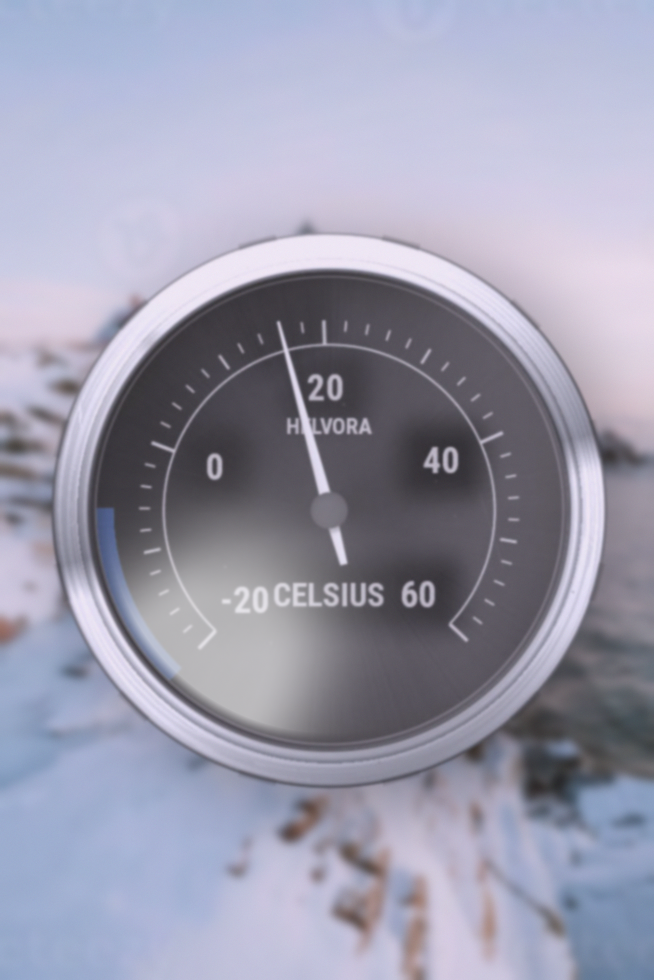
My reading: 16; °C
